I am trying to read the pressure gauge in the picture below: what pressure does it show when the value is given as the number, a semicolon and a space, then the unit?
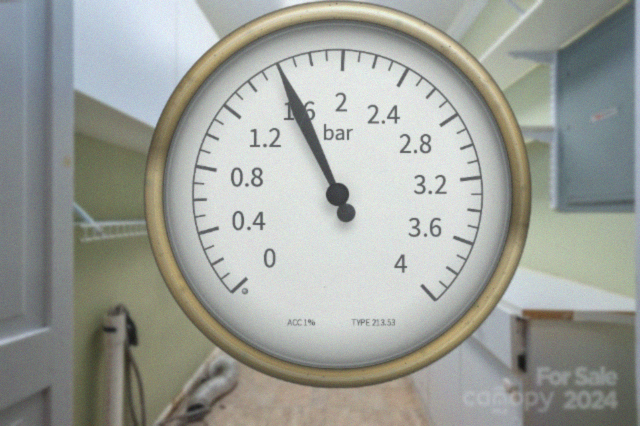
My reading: 1.6; bar
